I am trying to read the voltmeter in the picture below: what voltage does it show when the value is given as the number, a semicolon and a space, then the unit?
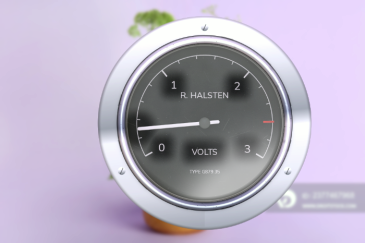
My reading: 0.3; V
